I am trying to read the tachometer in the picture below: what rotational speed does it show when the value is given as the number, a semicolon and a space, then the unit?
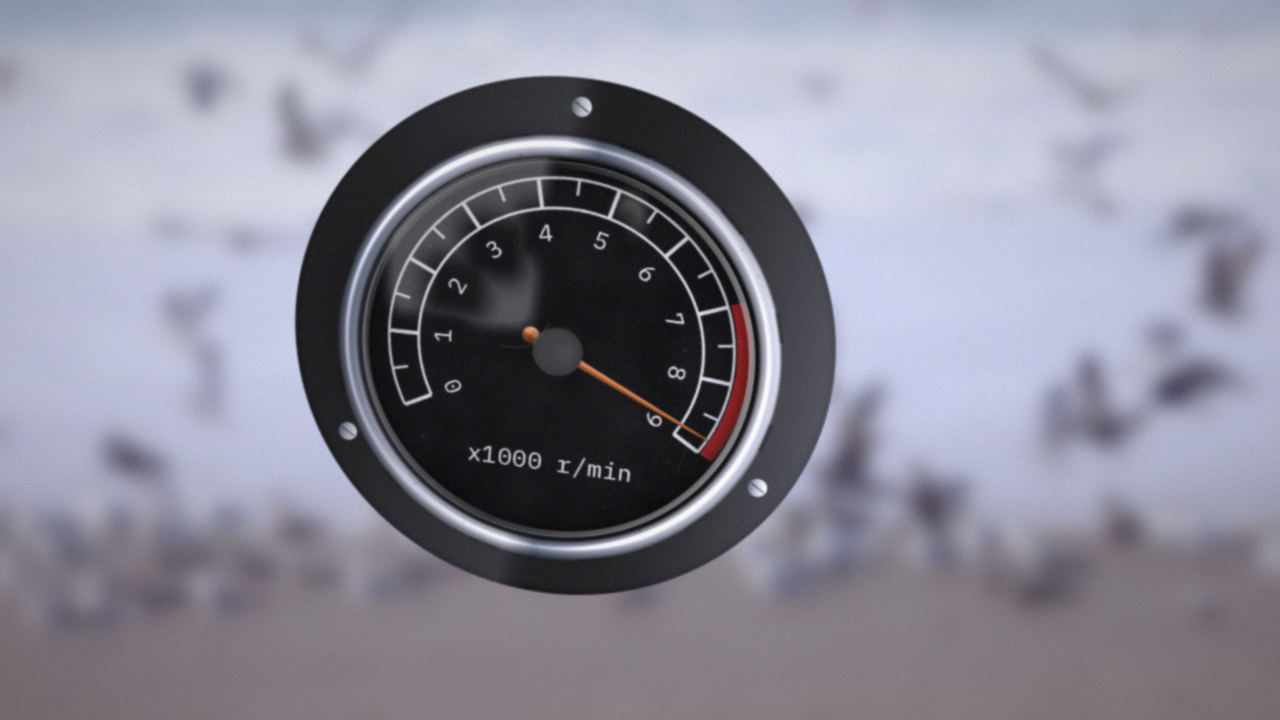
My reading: 8750; rpm
